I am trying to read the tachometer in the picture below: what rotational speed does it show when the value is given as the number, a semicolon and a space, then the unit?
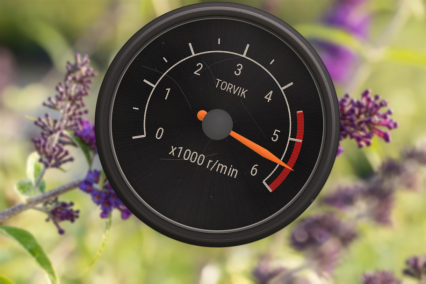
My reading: 5500; rpm
